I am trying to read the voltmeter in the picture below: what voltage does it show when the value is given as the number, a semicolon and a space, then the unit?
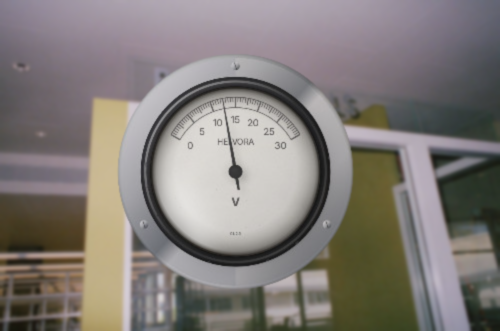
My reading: 12.5; V
